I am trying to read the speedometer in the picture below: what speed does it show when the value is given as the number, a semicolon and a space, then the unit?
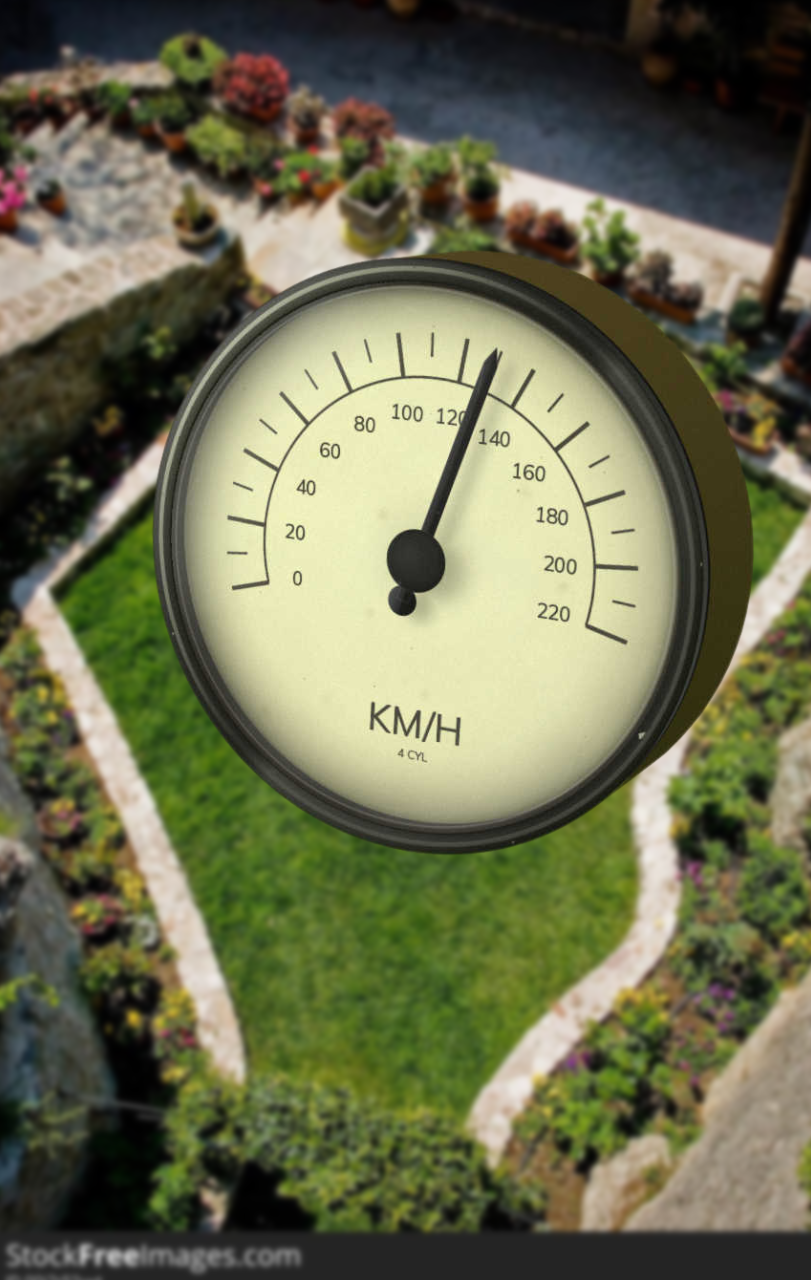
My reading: 130; km/h
